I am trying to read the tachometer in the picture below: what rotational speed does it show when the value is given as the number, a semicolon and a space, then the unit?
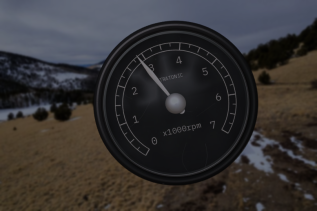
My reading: 2875; rpm
